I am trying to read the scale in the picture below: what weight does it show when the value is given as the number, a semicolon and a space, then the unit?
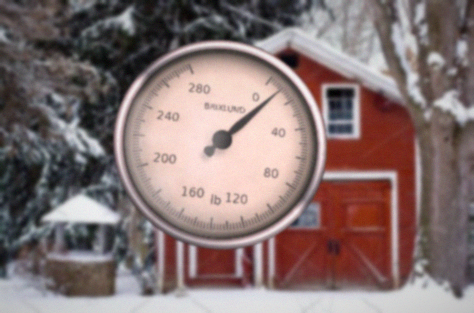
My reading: 10; lb
